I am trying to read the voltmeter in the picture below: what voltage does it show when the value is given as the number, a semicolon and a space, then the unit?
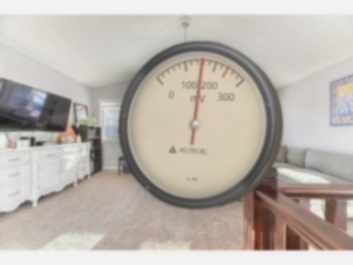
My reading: 160; mV
